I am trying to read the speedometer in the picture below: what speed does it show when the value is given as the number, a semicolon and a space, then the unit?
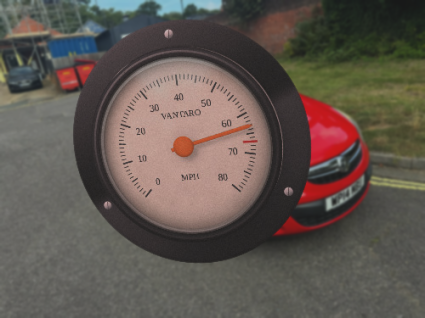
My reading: 63; mph
